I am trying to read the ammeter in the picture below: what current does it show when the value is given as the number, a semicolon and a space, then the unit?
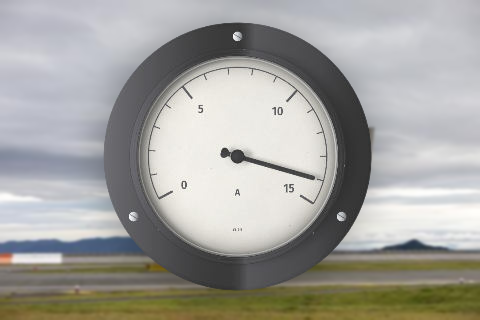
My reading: 14; A
